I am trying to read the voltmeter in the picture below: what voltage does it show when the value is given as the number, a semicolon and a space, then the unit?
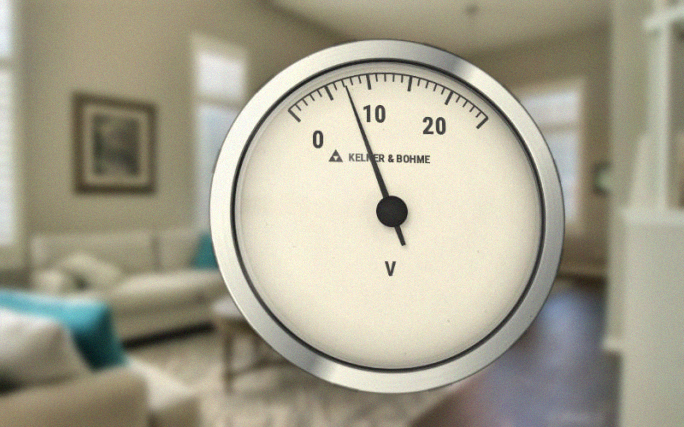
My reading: 7; V
